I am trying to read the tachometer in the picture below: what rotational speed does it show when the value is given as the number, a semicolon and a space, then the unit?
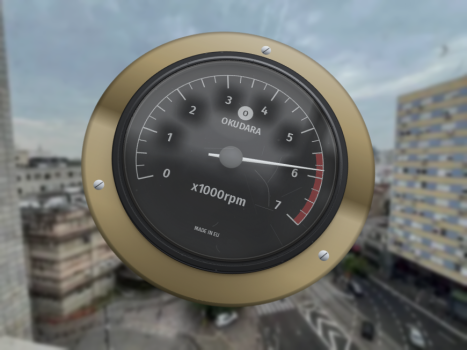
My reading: 5875; rpm
